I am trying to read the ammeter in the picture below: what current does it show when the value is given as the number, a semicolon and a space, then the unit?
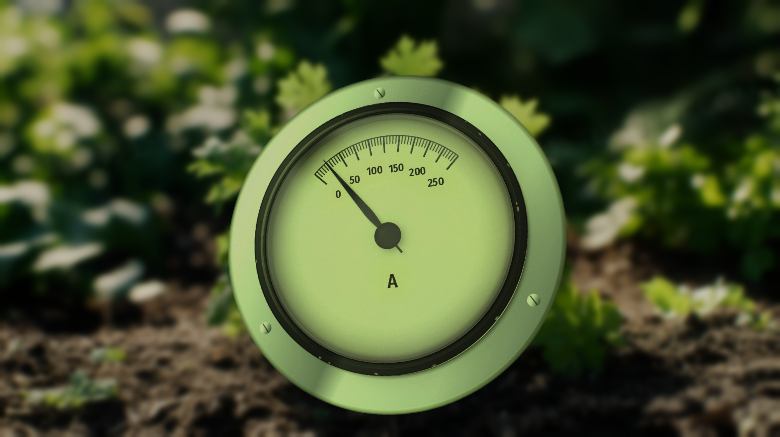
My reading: 25; A
